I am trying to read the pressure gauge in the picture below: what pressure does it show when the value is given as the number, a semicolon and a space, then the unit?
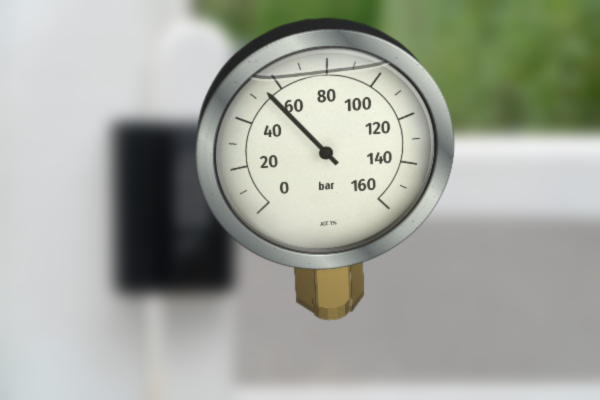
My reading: 55; bar
